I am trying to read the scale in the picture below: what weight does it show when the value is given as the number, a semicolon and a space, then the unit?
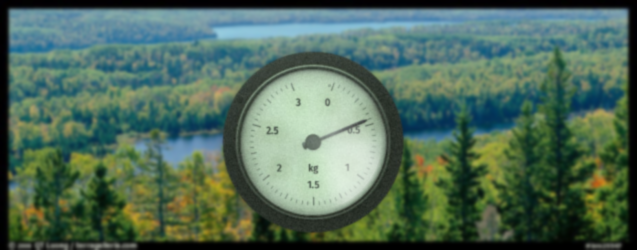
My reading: 0.45; kg
